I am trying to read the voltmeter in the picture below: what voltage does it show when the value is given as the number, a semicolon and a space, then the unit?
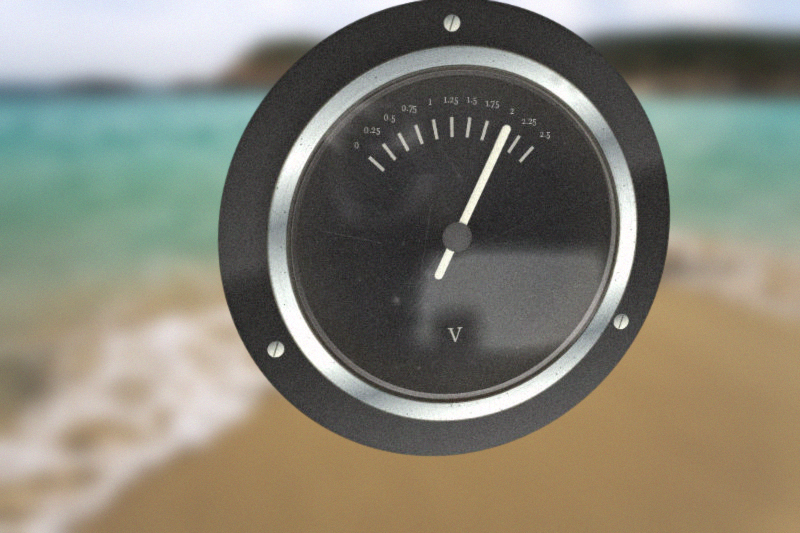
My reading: 2; V
